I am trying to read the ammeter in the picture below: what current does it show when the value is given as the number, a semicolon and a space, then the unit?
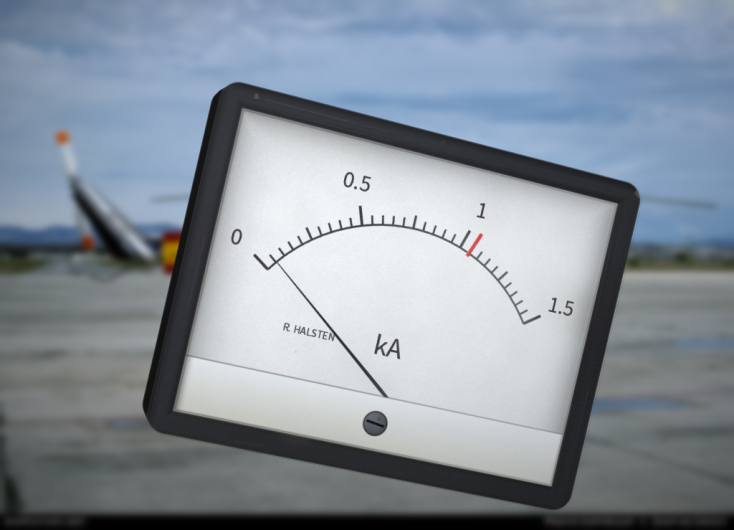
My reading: 0.05; kA
